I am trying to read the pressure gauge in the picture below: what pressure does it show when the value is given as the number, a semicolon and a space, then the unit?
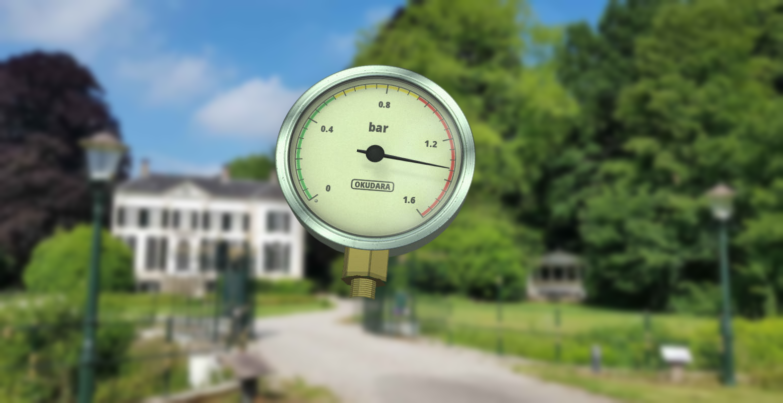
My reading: 1.35; bar
